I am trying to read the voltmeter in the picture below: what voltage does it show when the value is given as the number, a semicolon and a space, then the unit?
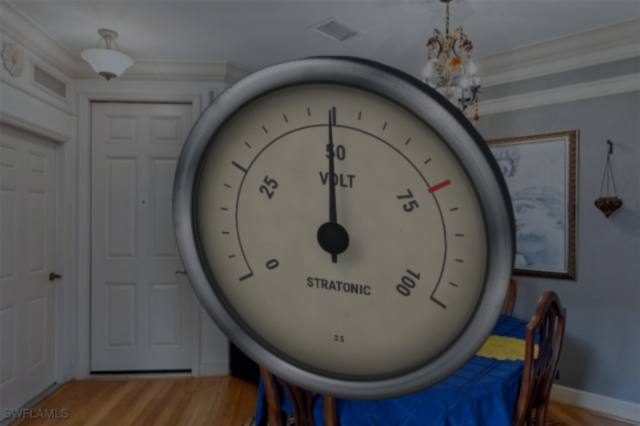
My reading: 50; V
